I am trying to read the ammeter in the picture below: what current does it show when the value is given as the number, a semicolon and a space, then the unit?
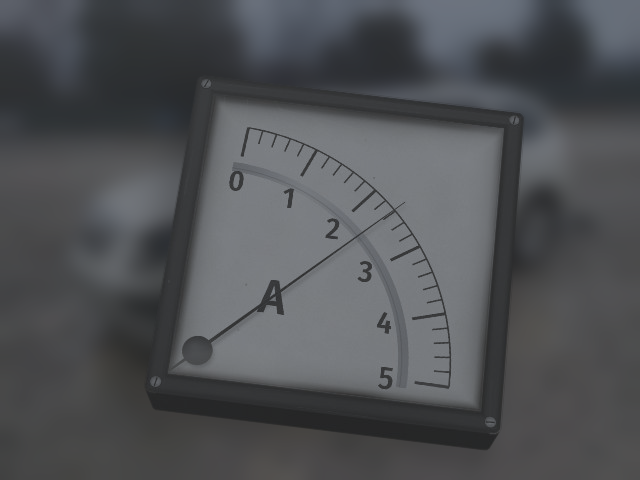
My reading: 2.4; A
